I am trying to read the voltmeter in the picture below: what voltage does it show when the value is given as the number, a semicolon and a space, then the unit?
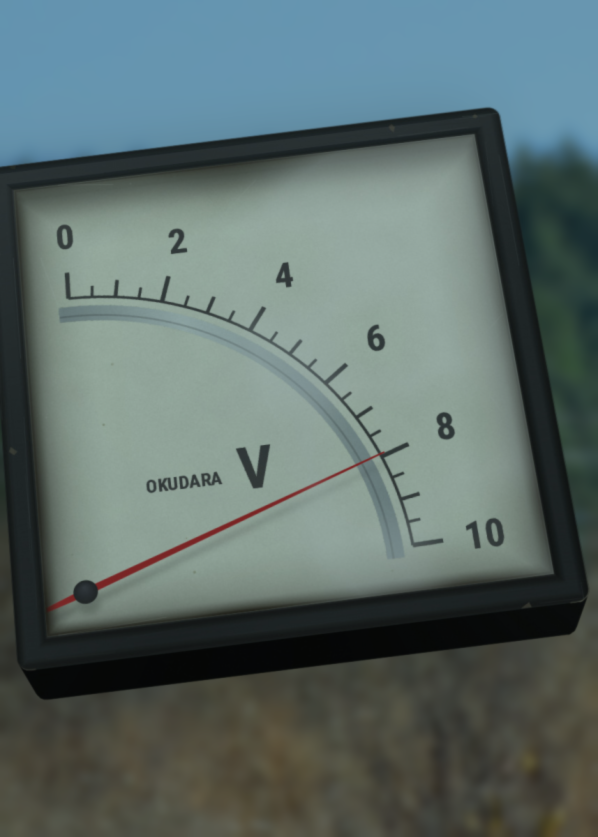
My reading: 8; V
